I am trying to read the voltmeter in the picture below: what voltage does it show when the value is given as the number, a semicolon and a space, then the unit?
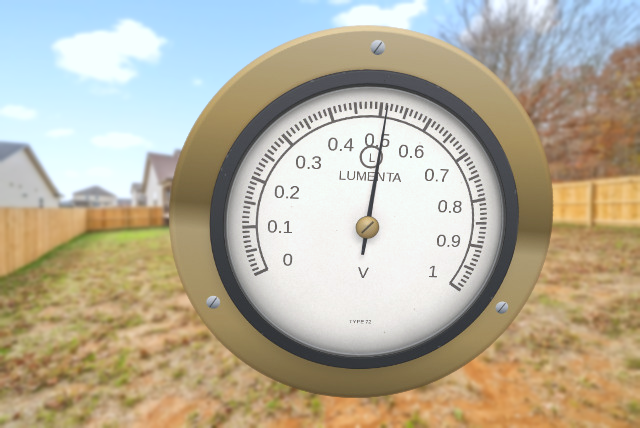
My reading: 0.51; V
